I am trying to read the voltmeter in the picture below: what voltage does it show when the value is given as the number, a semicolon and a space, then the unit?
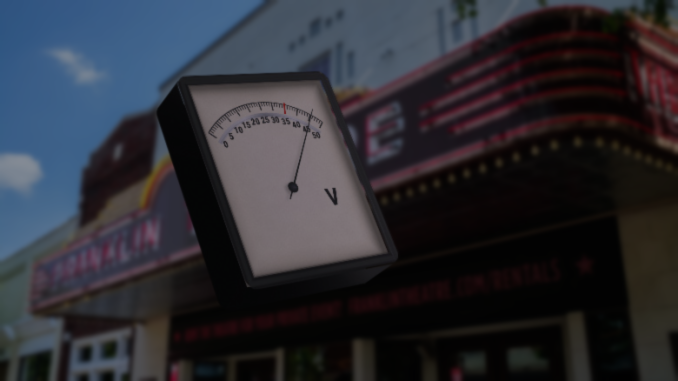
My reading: 45; V
